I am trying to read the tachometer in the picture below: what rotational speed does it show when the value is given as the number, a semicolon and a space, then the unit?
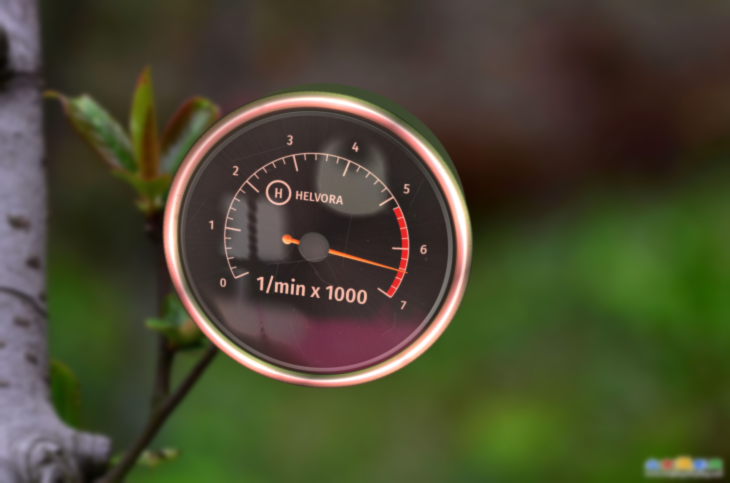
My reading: 6400; rpm
